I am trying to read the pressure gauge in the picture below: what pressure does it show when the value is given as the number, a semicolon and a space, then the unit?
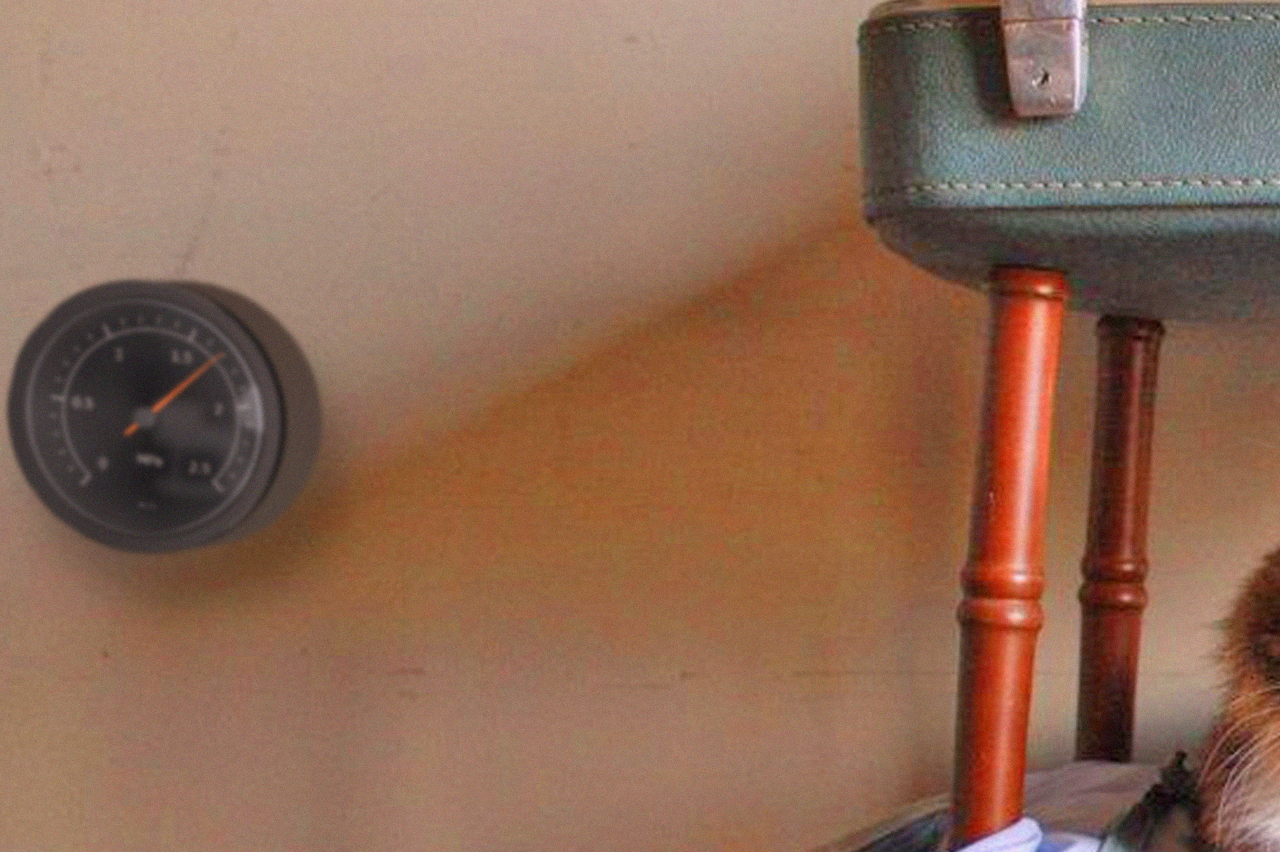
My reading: 1.7; MPa
